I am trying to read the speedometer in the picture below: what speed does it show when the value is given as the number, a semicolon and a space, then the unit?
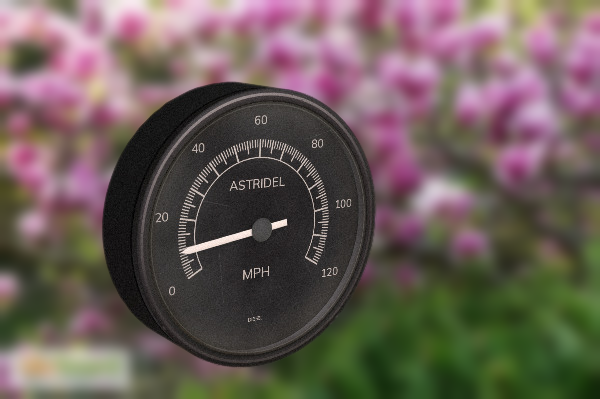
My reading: 10; mph
